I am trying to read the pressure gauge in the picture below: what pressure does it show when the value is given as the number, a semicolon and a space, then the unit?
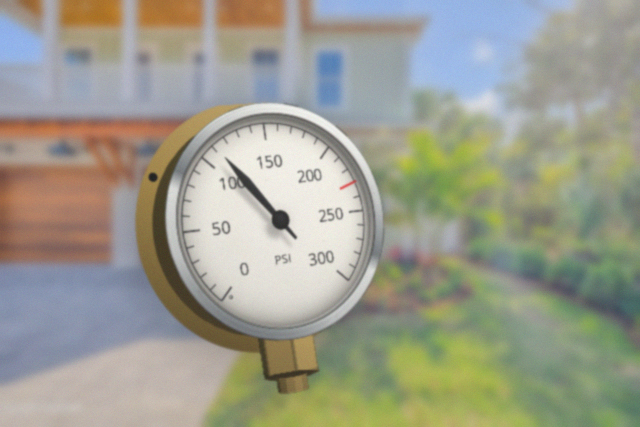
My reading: 110; psi
